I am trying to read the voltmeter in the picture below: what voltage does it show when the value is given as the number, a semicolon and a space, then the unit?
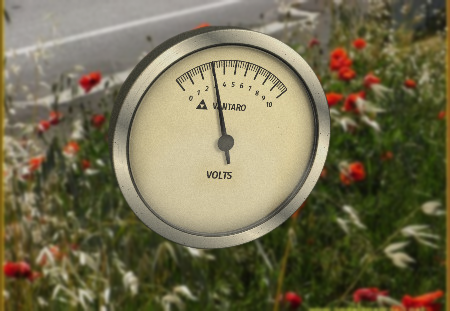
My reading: 3; V
